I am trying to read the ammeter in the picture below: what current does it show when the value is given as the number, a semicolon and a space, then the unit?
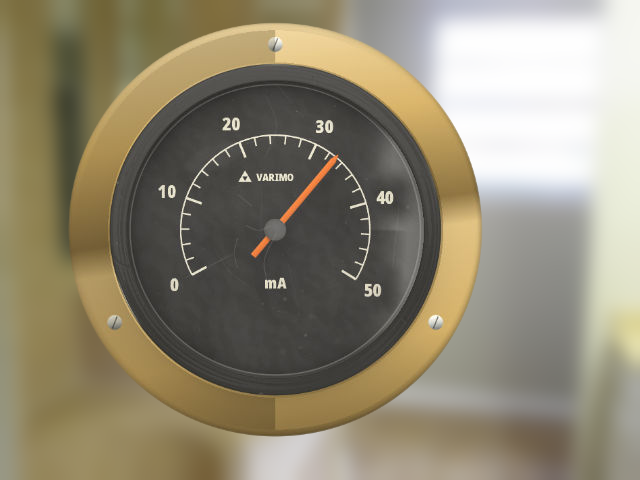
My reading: 33; mA
